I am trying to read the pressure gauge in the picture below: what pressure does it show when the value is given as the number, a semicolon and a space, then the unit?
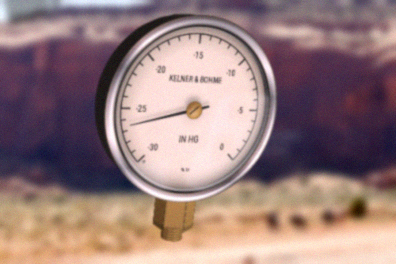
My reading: -26.5; inHg
